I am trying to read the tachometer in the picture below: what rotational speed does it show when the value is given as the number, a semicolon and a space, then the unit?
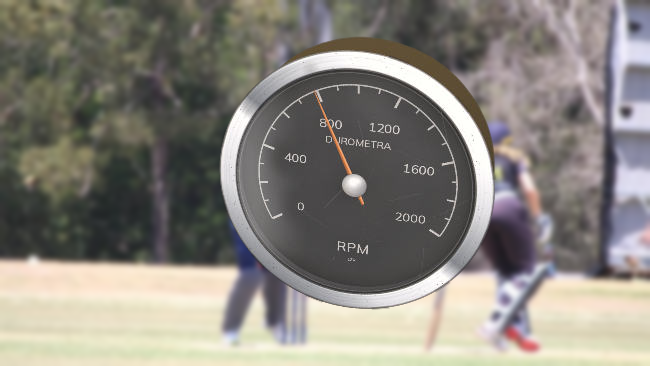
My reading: 800; rpm
